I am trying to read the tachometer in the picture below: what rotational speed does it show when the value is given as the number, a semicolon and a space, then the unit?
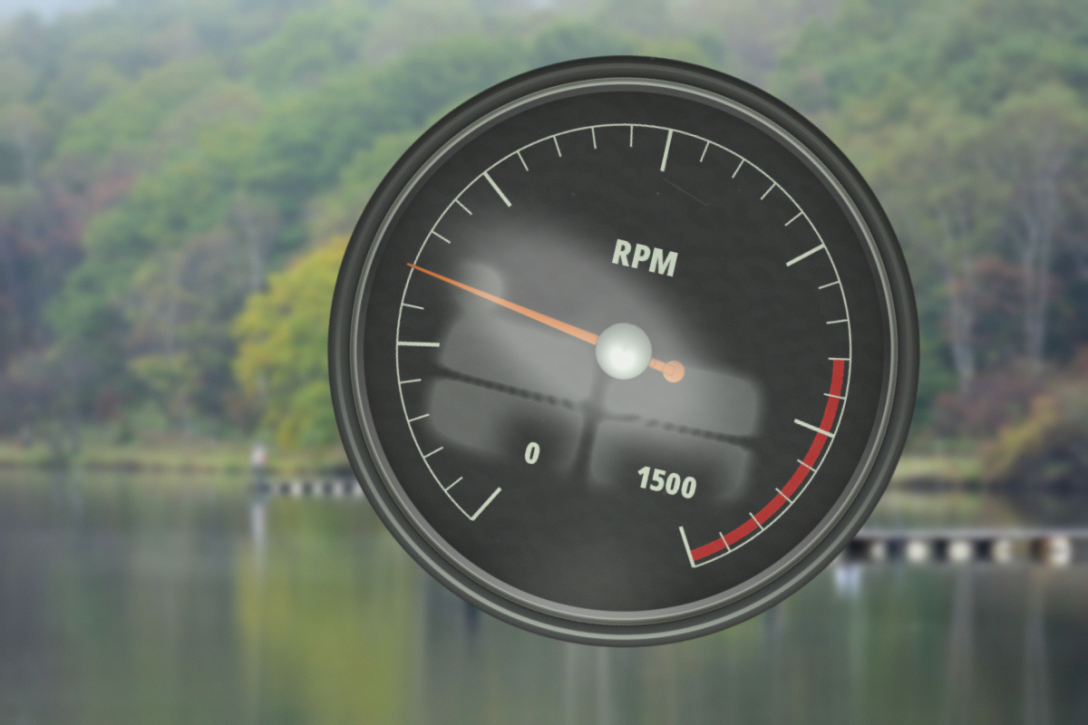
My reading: 350; rpm
